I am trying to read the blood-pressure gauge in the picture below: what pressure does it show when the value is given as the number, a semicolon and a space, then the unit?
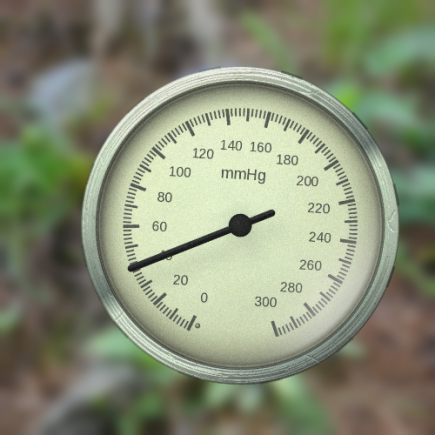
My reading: 40; mmHg
